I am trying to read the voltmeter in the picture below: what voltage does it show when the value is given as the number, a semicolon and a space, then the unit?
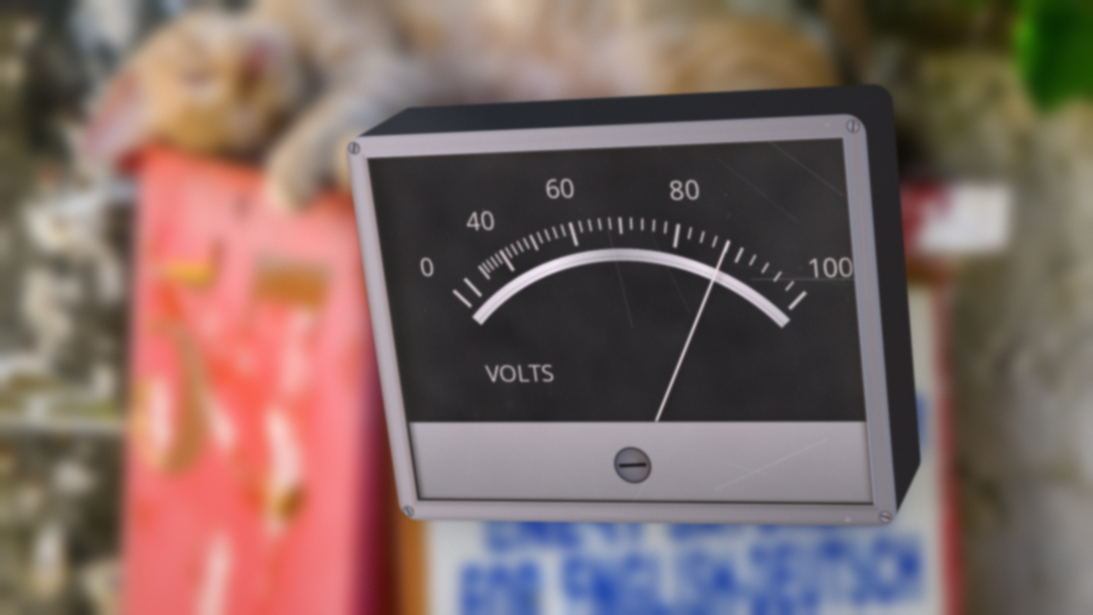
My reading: 88; V
